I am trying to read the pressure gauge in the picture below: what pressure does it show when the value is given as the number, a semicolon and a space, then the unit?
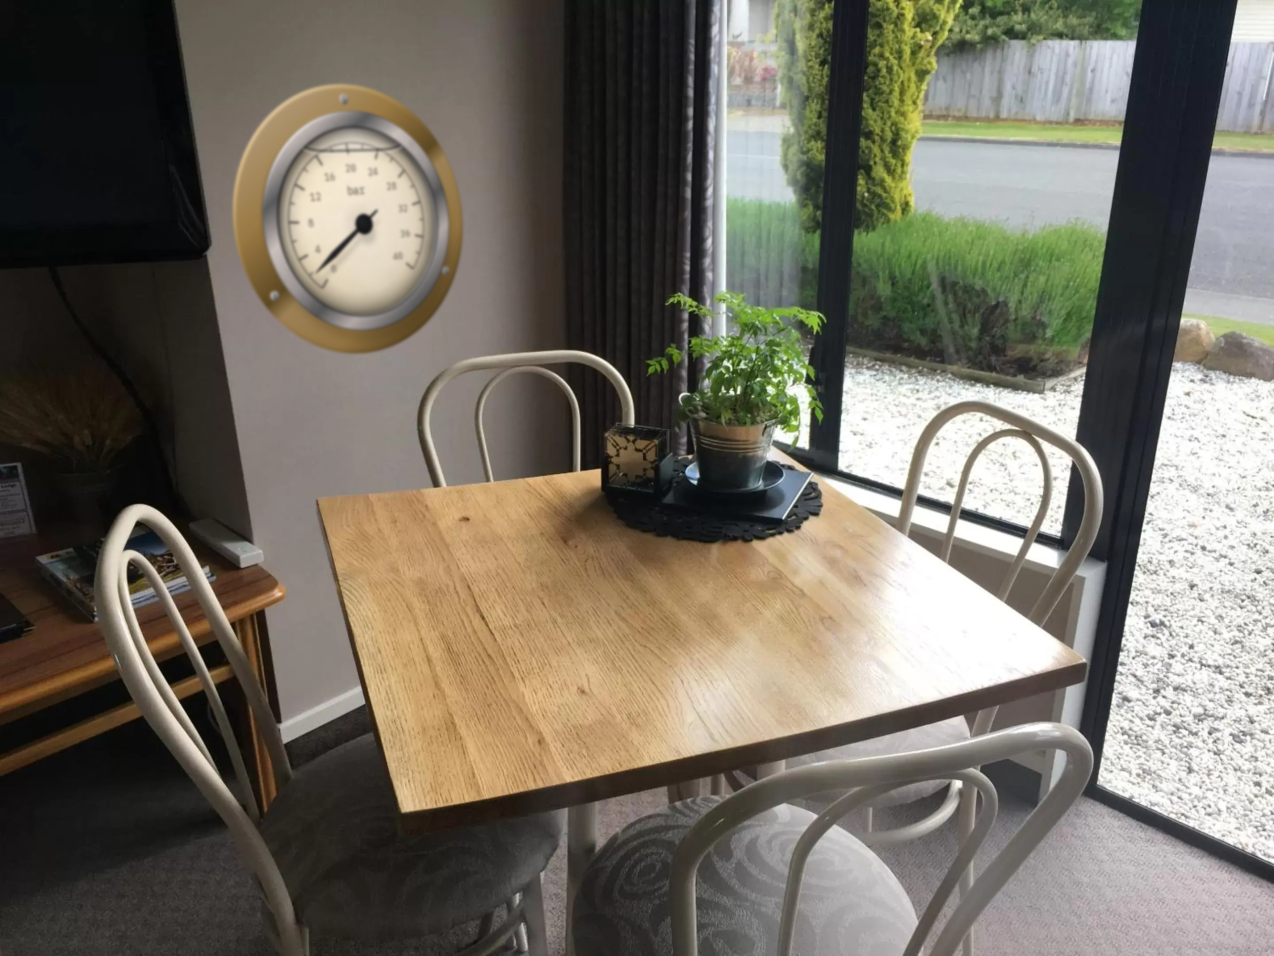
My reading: 2; bar
